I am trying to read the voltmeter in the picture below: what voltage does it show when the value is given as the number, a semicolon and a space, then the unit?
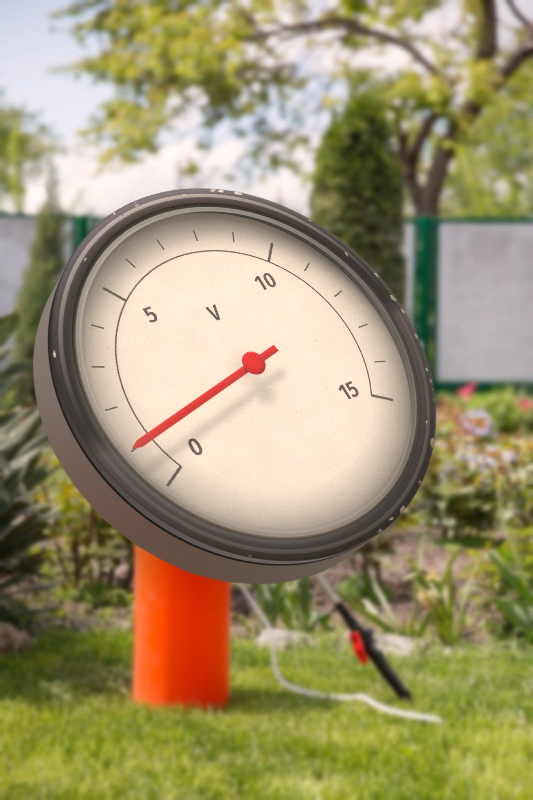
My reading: 1; V
